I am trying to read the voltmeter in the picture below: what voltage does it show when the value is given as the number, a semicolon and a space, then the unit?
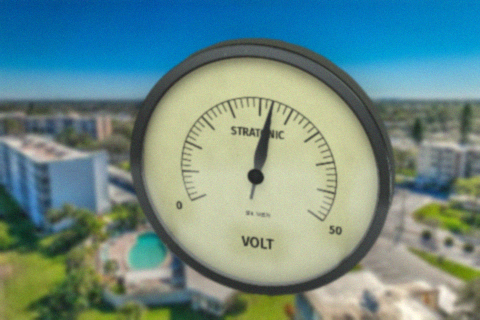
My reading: 27; V
